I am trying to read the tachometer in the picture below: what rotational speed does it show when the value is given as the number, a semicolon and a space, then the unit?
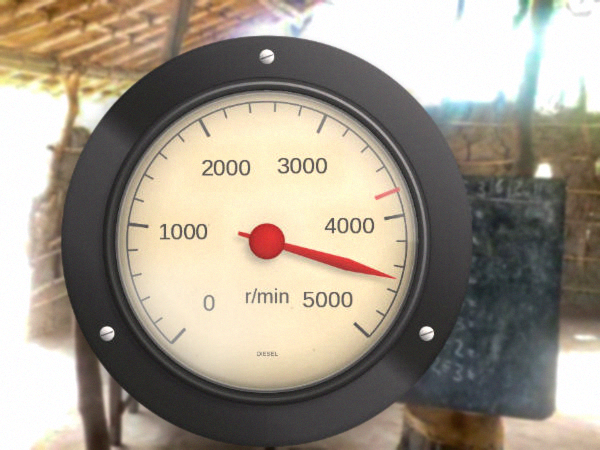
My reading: 4500; rpm
